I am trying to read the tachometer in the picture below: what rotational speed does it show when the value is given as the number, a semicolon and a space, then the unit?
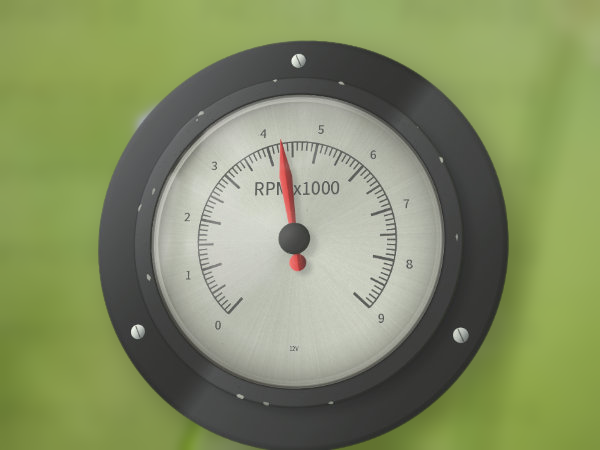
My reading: 4300; rpm
